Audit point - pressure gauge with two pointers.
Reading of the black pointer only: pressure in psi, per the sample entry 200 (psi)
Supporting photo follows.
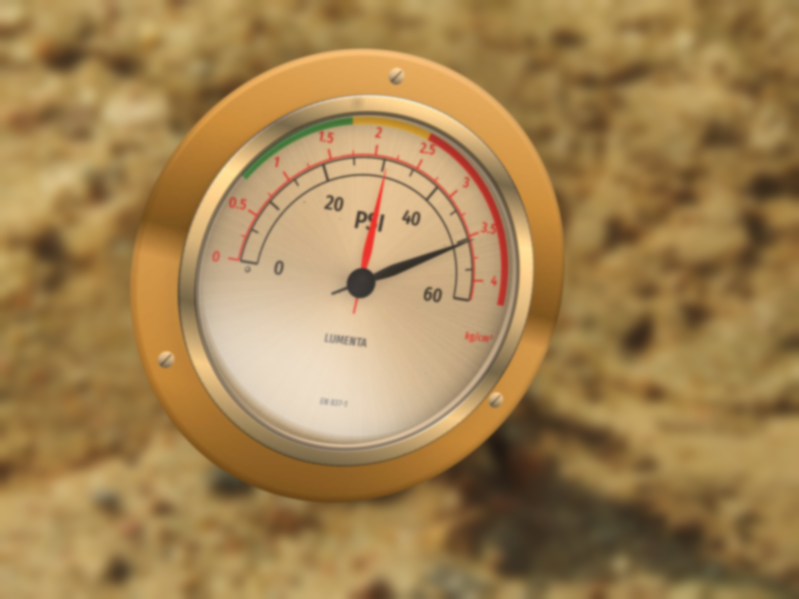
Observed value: 50 (psi)
